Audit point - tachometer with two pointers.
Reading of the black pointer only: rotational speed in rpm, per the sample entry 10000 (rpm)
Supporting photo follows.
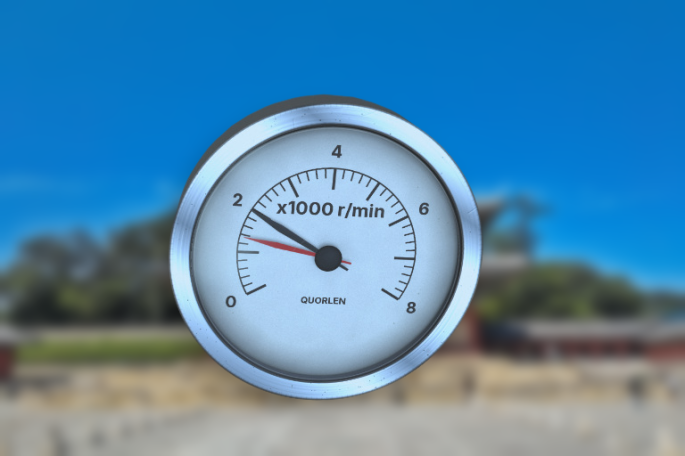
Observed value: 2000 (rpm)
